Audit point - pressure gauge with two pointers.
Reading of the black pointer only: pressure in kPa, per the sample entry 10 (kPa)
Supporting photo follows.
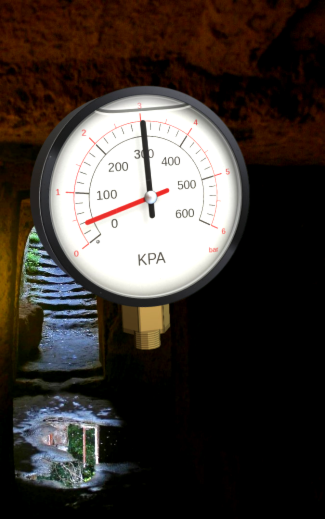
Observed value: 300 (kPa)
